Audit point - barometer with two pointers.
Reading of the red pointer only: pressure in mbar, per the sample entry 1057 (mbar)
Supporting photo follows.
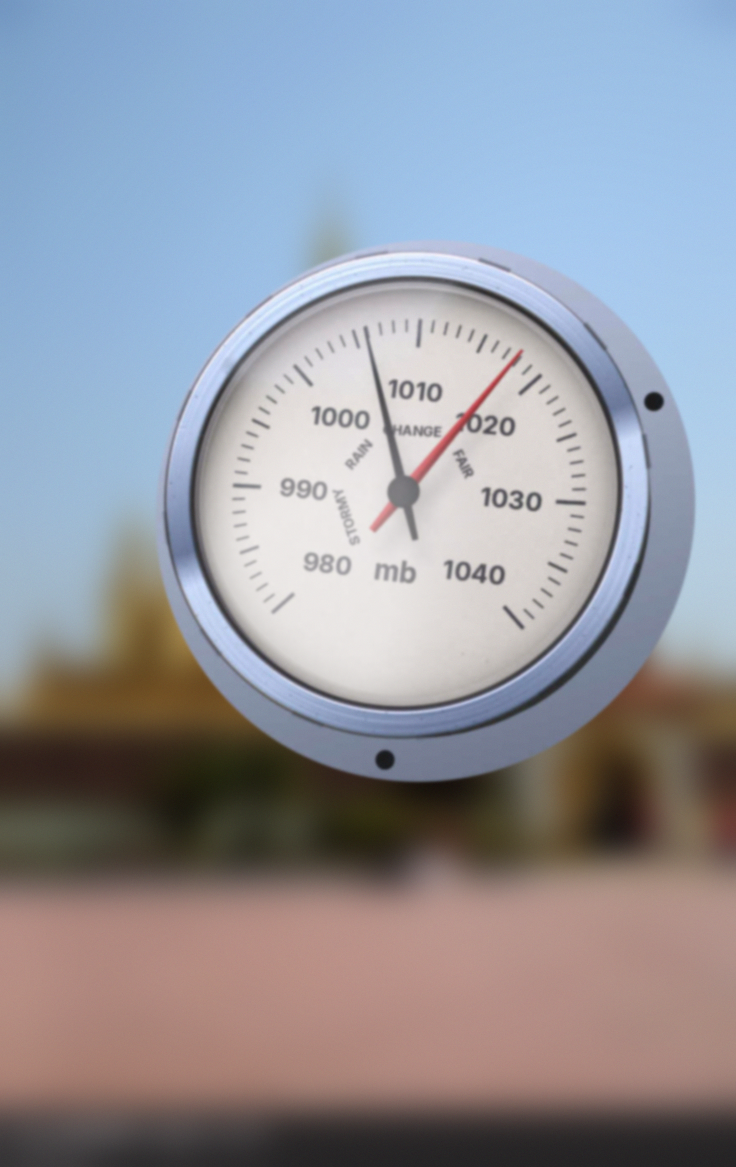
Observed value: 1018 (mbar)
